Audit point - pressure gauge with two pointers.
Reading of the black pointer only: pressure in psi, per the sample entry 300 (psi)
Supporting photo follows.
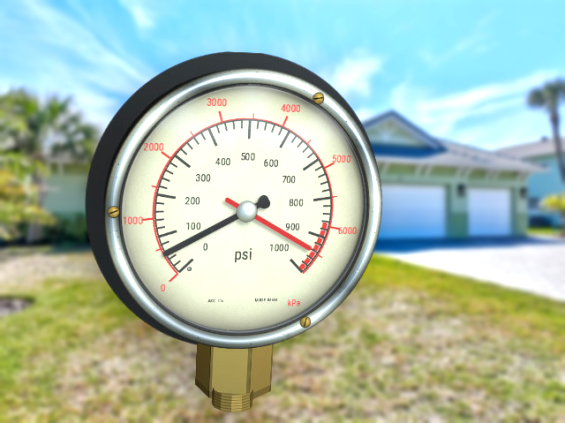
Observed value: 60 (psi)
